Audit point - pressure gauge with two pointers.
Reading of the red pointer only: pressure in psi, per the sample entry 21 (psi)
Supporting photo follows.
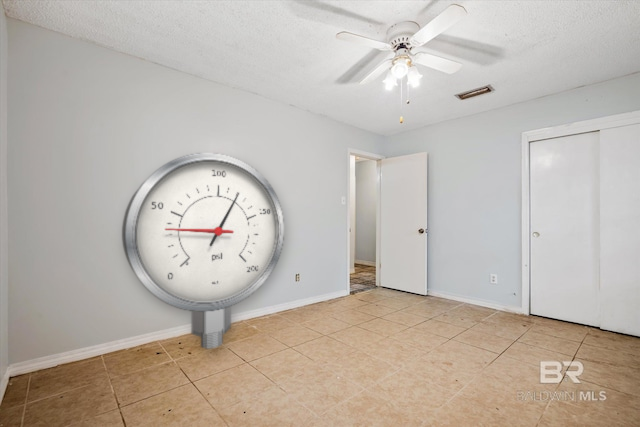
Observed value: 35 (psi)
